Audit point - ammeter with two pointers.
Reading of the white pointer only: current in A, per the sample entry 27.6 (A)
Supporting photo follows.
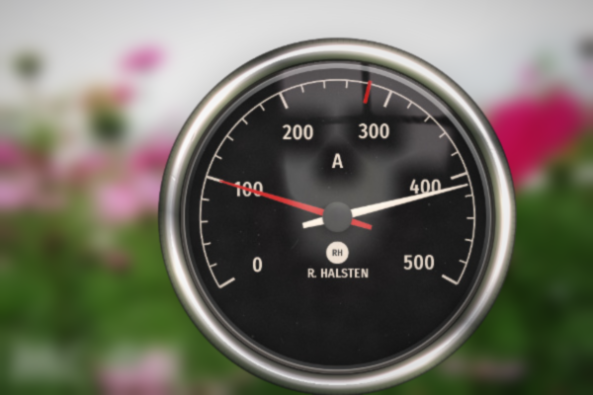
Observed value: 410 (A)
